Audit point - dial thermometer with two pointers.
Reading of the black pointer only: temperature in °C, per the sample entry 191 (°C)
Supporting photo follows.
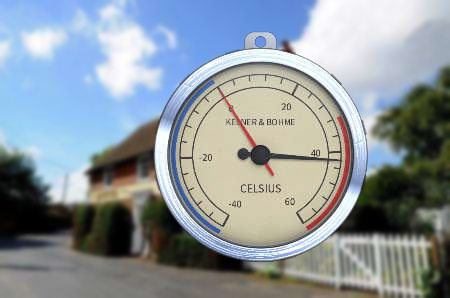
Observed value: 42 (°C)
